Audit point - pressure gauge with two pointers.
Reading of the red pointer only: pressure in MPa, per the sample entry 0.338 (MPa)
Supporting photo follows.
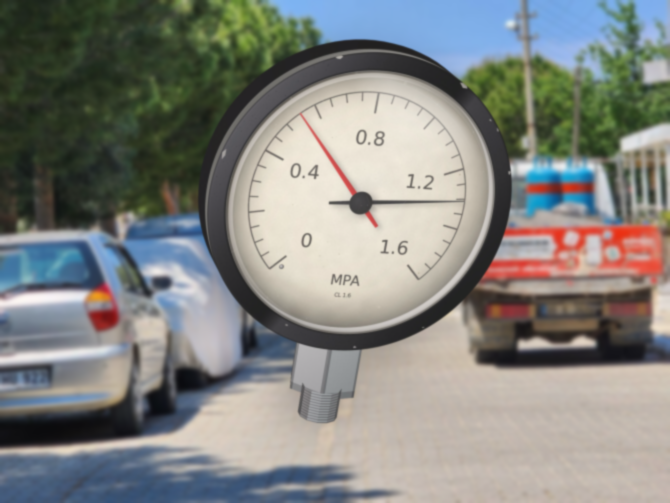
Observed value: 0.55 (MPa)
